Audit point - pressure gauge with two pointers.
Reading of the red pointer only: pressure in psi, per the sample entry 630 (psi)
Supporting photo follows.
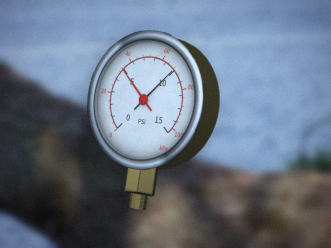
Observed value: 5 (psi)
